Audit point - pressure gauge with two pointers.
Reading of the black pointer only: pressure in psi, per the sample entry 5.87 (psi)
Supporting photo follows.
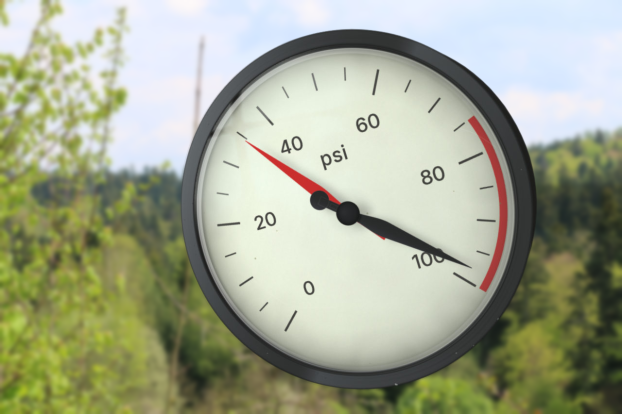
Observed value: 97.5 (psi)
